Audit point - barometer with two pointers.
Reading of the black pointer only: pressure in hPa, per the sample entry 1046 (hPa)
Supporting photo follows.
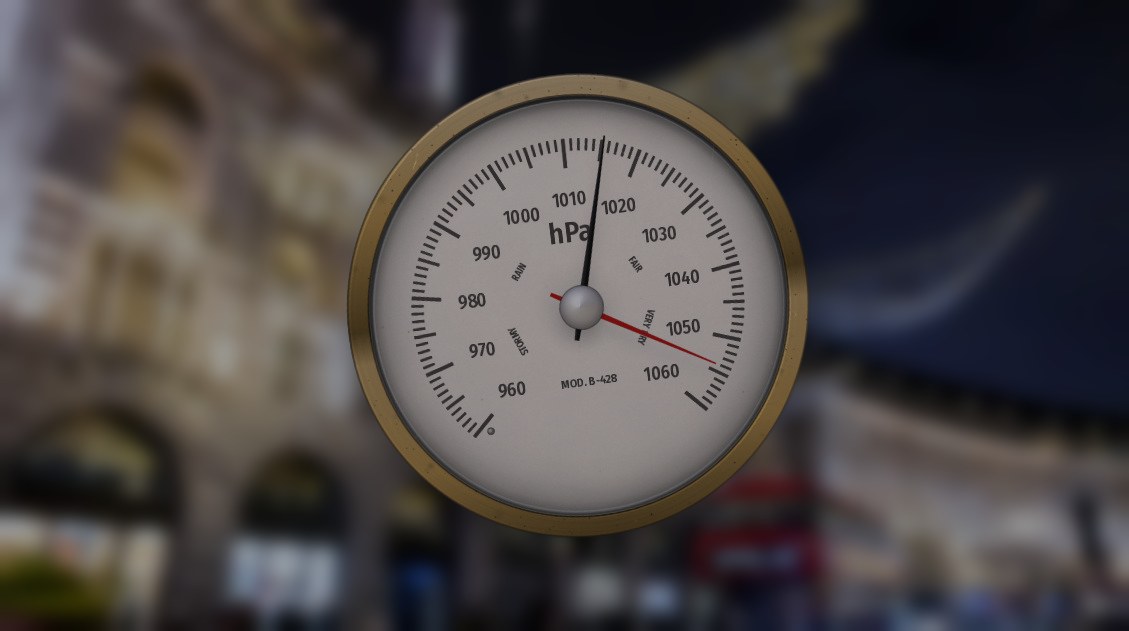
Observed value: 1015 (hPa)
